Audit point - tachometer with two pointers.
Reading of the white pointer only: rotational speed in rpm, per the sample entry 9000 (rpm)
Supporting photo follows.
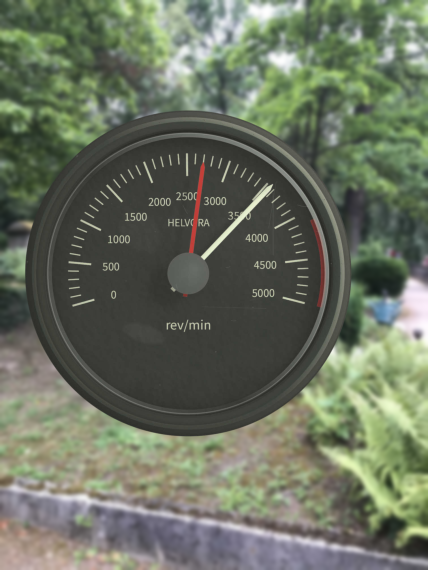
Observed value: 3550 (rpm)
